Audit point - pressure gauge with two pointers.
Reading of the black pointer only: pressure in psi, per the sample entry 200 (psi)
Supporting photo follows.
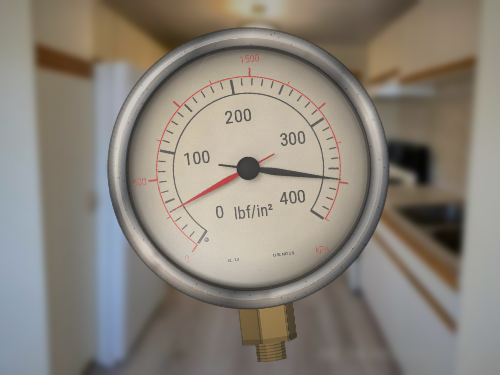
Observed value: 360 (psi)
